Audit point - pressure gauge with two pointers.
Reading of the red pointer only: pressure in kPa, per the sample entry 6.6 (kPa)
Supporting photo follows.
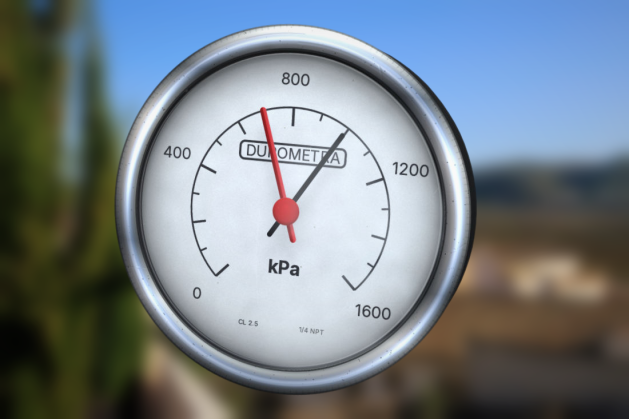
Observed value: 700 (kPa)
